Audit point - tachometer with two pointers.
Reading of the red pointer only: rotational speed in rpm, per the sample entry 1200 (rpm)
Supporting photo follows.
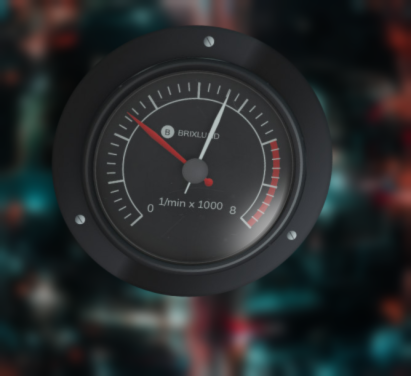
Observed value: 2500 (rpm)
